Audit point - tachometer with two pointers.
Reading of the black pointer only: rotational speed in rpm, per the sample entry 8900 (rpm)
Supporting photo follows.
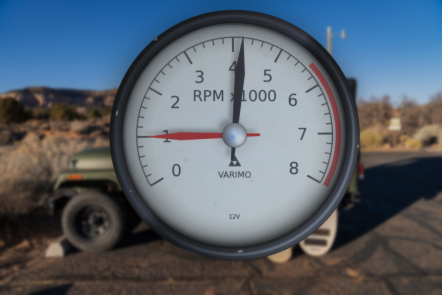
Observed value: 4200 (rpm)
